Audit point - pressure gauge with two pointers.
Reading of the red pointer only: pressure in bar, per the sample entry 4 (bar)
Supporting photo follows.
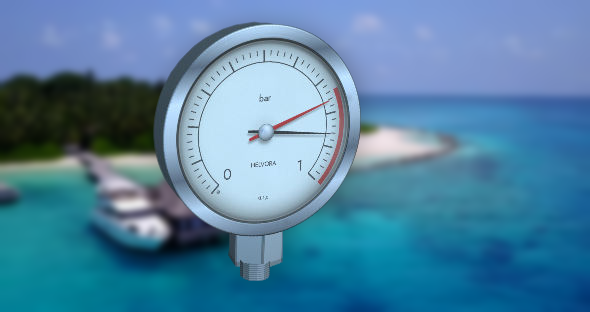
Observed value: 0.76 (bar)
